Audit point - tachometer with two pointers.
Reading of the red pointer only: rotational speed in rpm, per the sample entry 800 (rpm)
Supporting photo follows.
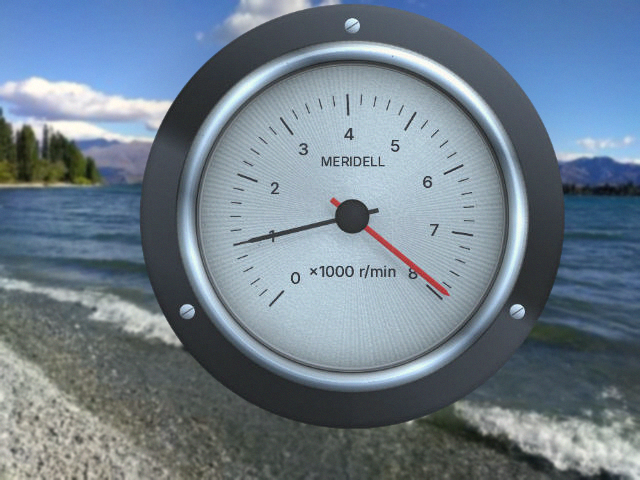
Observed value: 7900 (rpm)
